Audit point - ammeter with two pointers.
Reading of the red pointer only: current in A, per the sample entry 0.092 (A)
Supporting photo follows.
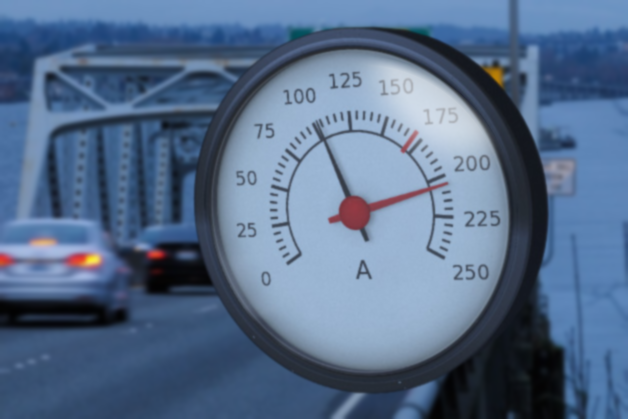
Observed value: 205 (A)
